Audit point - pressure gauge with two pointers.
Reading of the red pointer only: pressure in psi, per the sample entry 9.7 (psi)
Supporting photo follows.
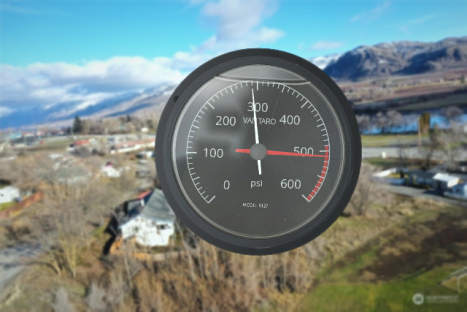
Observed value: 510 (psi)
